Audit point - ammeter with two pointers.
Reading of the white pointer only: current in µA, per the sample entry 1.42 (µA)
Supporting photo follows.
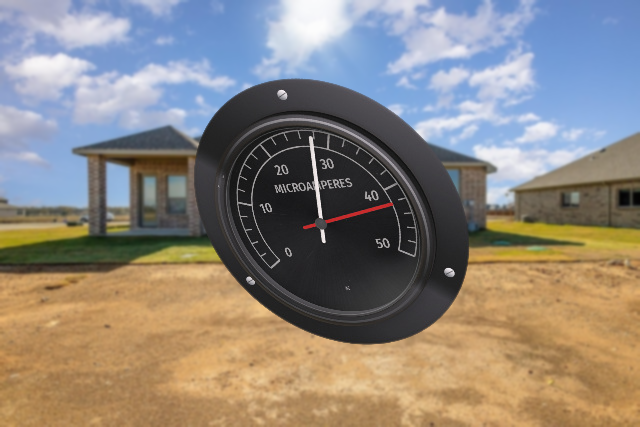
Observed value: 28 (µA)
